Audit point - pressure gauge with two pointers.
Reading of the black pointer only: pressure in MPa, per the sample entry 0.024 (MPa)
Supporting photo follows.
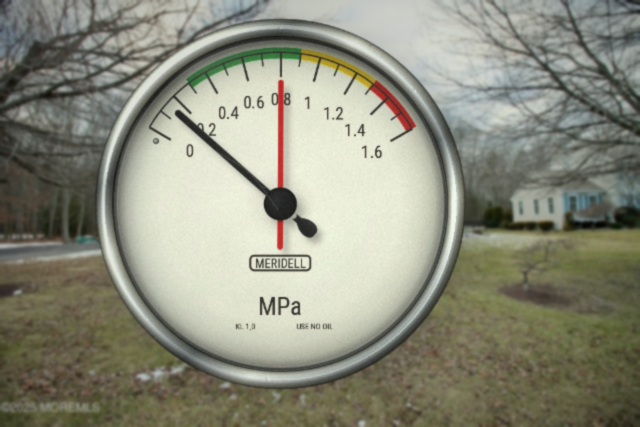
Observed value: 0.15 (MPa)
